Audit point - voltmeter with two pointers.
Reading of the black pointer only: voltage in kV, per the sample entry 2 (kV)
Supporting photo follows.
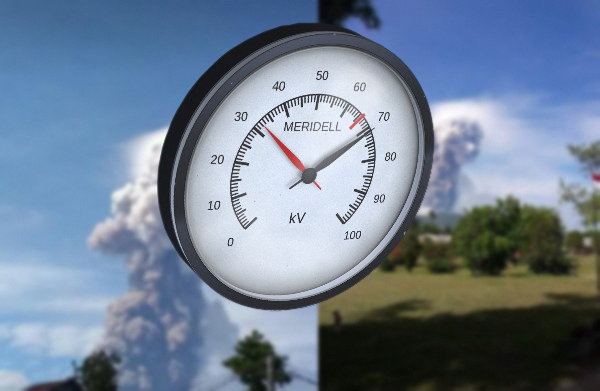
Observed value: 70 (kV)
